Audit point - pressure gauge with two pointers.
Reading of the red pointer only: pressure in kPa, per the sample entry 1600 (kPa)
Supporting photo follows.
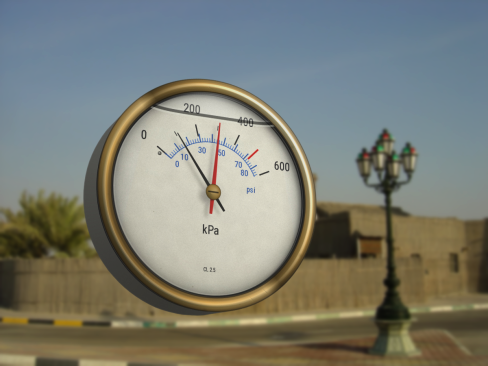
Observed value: 300 (kPa)
